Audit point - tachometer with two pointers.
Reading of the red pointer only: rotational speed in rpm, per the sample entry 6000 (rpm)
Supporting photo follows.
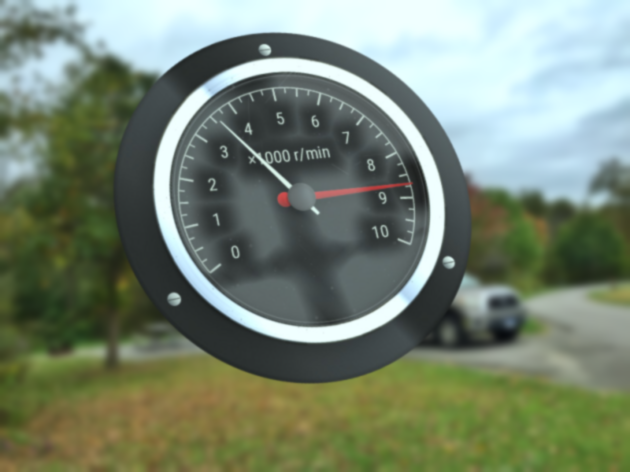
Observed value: 8750 (rpm)
